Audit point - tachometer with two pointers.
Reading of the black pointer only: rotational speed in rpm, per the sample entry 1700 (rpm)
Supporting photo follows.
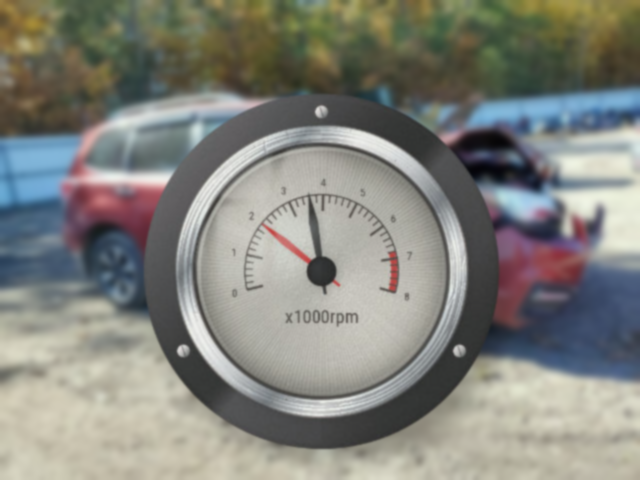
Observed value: 3600 (rpm)
